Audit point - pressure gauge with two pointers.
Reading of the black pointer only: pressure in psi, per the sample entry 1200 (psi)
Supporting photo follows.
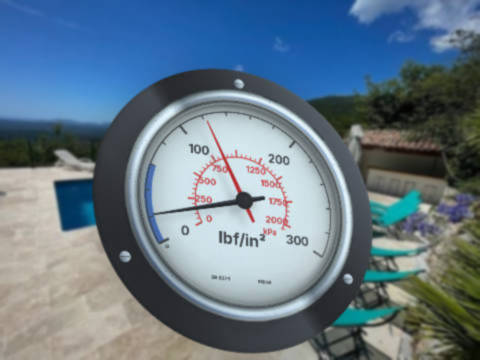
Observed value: 20 (psi)
